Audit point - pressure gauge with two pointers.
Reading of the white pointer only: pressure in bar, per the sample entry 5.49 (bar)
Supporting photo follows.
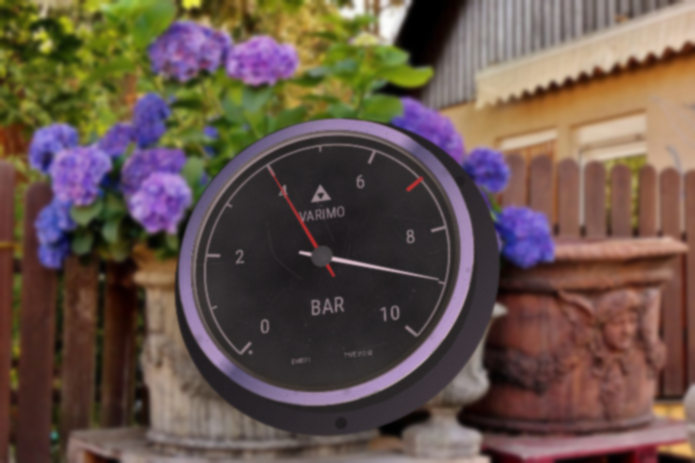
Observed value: 9 (bar)
